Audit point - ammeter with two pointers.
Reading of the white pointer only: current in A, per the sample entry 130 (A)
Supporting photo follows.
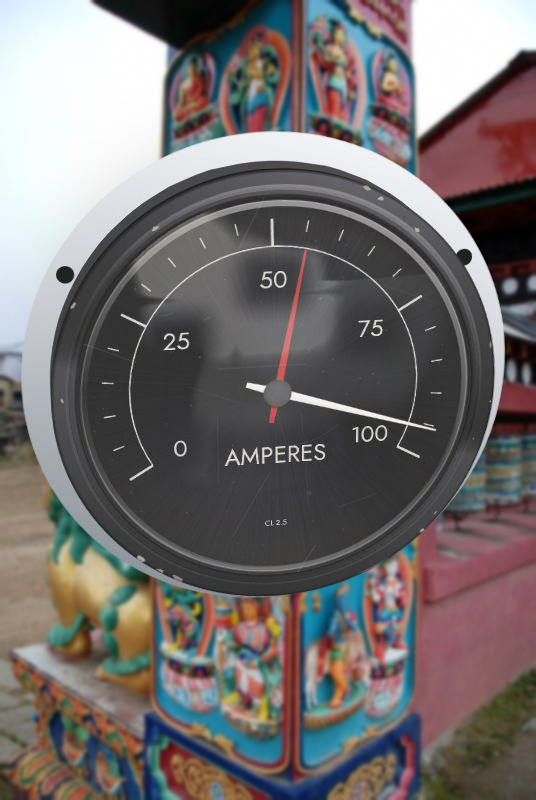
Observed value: 95 (A)
